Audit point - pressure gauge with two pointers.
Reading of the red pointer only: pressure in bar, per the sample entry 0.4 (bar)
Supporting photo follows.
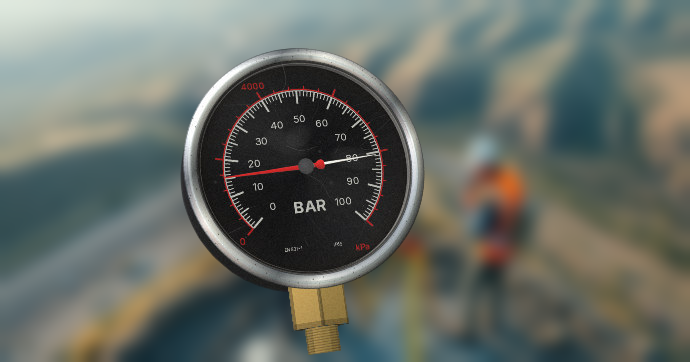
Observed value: 15 (bar)
